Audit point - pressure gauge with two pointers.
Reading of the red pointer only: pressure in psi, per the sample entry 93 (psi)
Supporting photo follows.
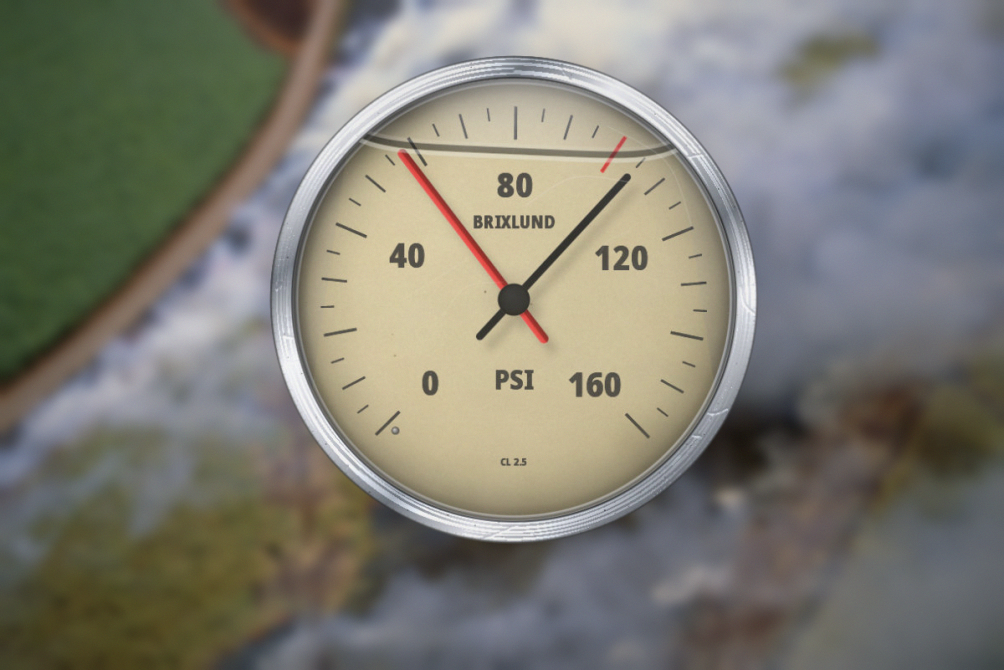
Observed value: 57.5 (psi)
